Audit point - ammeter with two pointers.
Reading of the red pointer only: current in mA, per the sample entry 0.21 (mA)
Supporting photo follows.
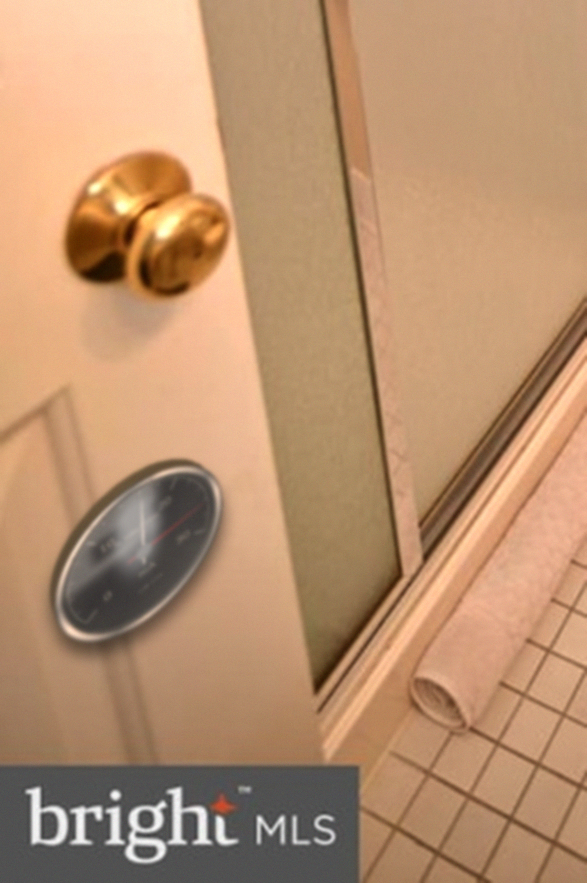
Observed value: 26 (mA)
